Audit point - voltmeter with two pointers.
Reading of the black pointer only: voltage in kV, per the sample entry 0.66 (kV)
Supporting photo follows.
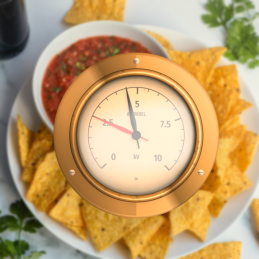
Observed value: 4.5 (kV)
